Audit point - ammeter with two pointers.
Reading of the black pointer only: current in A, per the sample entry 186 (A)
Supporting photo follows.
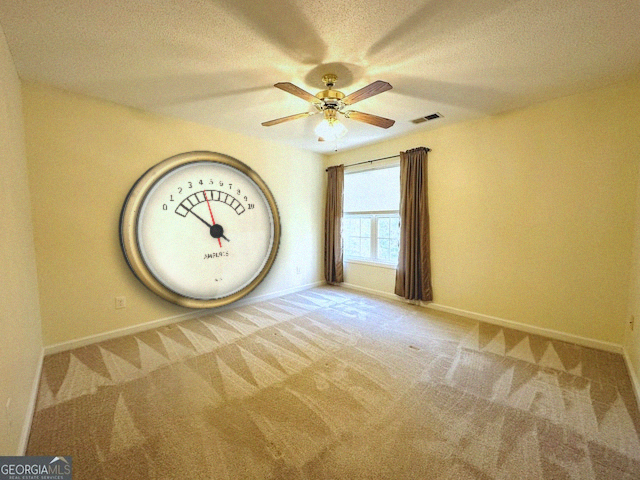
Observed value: 1 (A)
